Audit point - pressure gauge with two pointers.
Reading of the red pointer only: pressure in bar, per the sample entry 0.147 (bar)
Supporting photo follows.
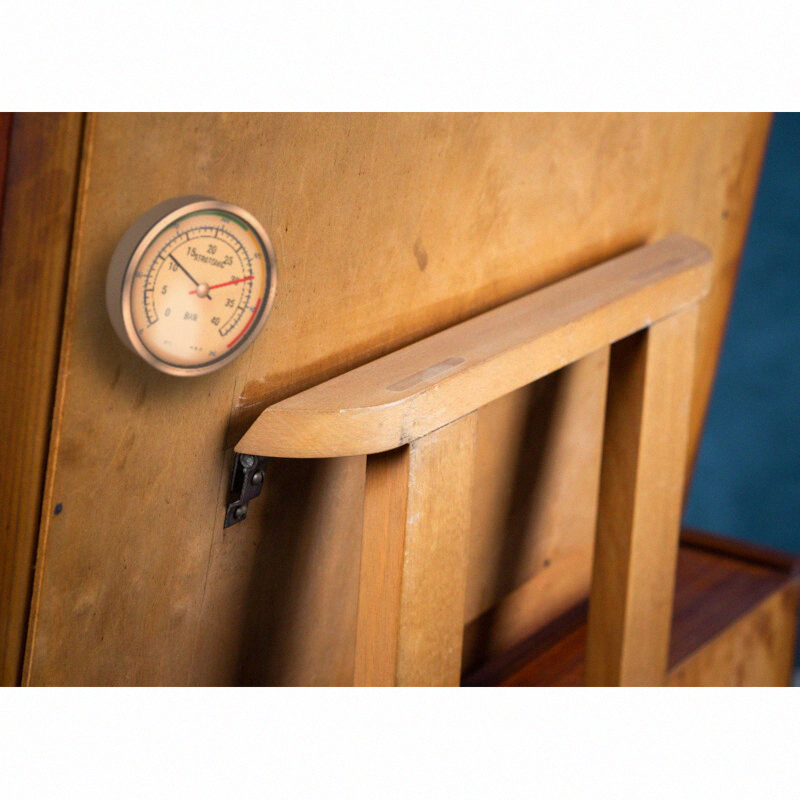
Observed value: 30 (bar)
